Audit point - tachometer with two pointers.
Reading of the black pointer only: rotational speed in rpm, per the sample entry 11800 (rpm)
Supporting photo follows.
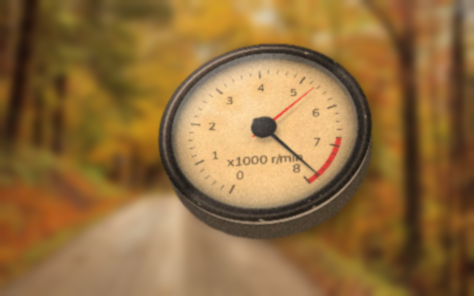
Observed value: 7800 (rpm)
